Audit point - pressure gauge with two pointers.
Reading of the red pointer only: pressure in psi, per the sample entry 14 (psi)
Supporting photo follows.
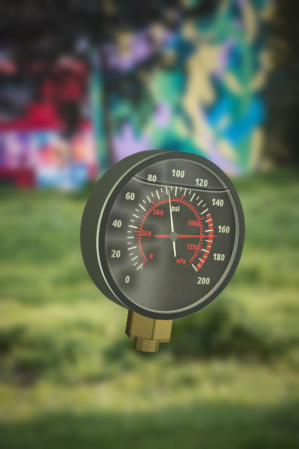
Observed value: 165 (psi)
